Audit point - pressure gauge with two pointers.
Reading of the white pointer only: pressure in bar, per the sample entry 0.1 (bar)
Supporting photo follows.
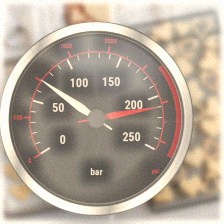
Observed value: 70 (bar)
